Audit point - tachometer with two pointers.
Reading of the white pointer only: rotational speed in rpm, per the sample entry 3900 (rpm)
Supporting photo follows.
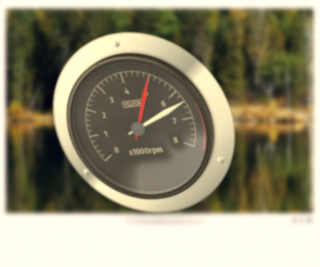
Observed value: 6400 (rpm)
